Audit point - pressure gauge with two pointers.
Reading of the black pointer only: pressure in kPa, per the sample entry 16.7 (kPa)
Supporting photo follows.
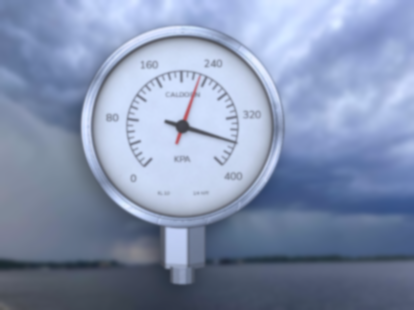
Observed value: 360 (kPa)
